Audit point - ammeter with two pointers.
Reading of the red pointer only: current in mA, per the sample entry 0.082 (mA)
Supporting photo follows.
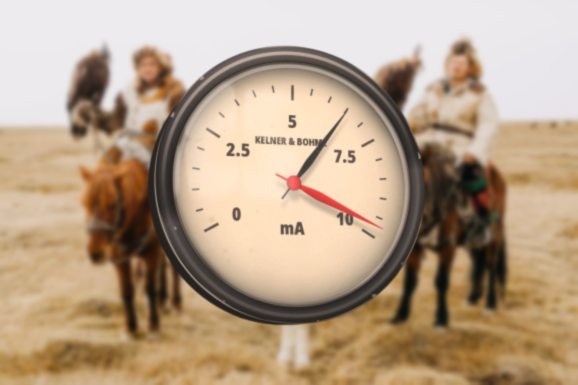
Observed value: 9.75 (mA)
